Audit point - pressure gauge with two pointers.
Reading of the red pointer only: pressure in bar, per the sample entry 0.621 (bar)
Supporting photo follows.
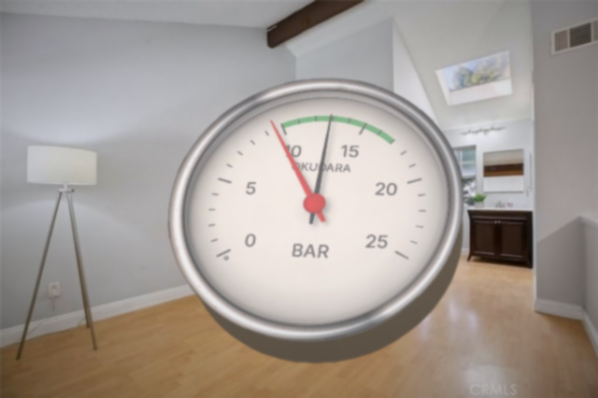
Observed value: 9.5 (bar)
